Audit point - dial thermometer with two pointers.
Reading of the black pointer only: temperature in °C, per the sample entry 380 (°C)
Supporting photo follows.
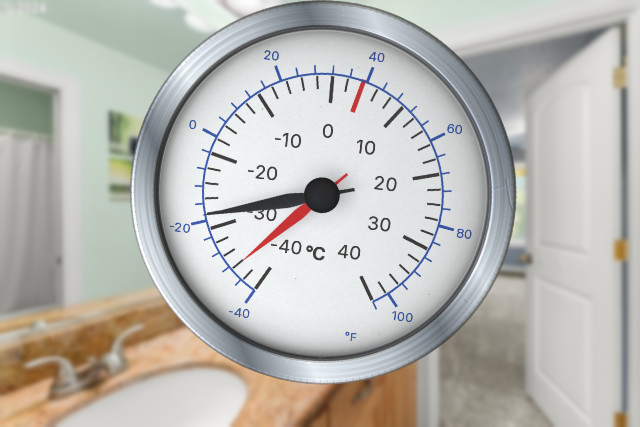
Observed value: -28 (°C)
